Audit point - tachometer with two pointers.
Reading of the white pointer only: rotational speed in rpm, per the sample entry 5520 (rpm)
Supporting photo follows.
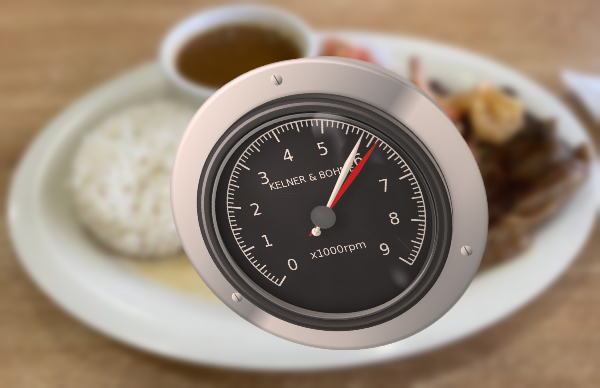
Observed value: 5800 (rpm)
